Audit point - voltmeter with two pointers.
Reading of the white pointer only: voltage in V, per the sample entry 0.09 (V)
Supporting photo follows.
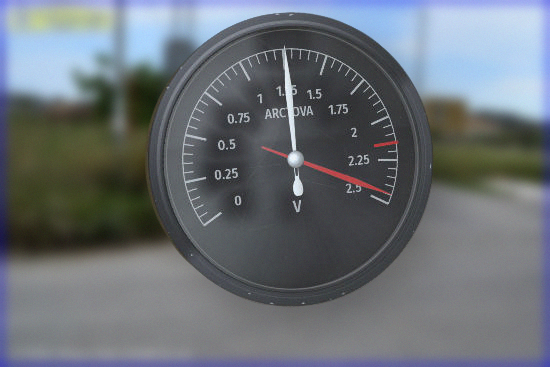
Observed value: 1.25 (V)
